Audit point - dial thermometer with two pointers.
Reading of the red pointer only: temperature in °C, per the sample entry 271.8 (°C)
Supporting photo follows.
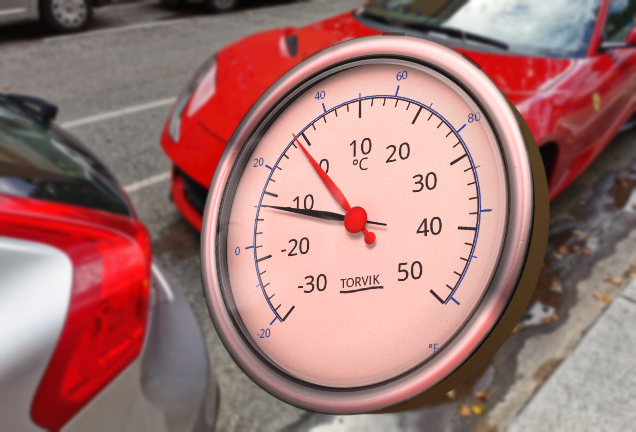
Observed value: -1 (°C)
